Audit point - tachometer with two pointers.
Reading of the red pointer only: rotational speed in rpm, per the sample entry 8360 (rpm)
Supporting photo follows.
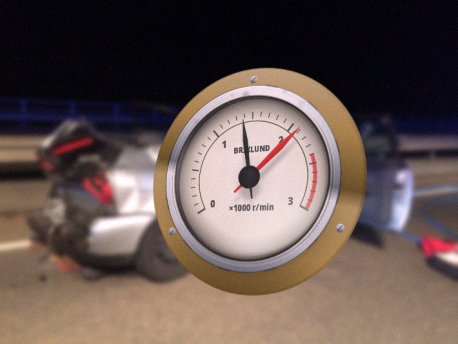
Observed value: 2100 (rpm)
